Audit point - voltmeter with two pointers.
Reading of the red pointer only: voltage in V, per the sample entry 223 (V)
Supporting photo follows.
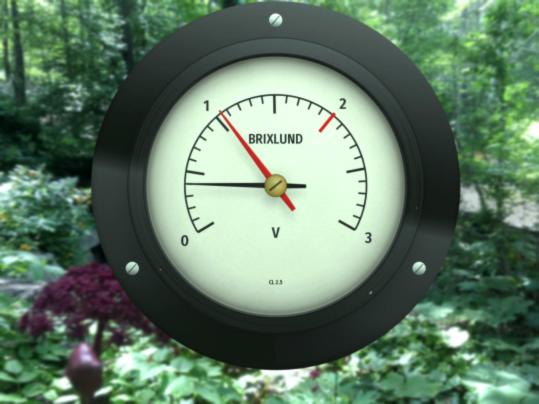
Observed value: 1.05 (V)
